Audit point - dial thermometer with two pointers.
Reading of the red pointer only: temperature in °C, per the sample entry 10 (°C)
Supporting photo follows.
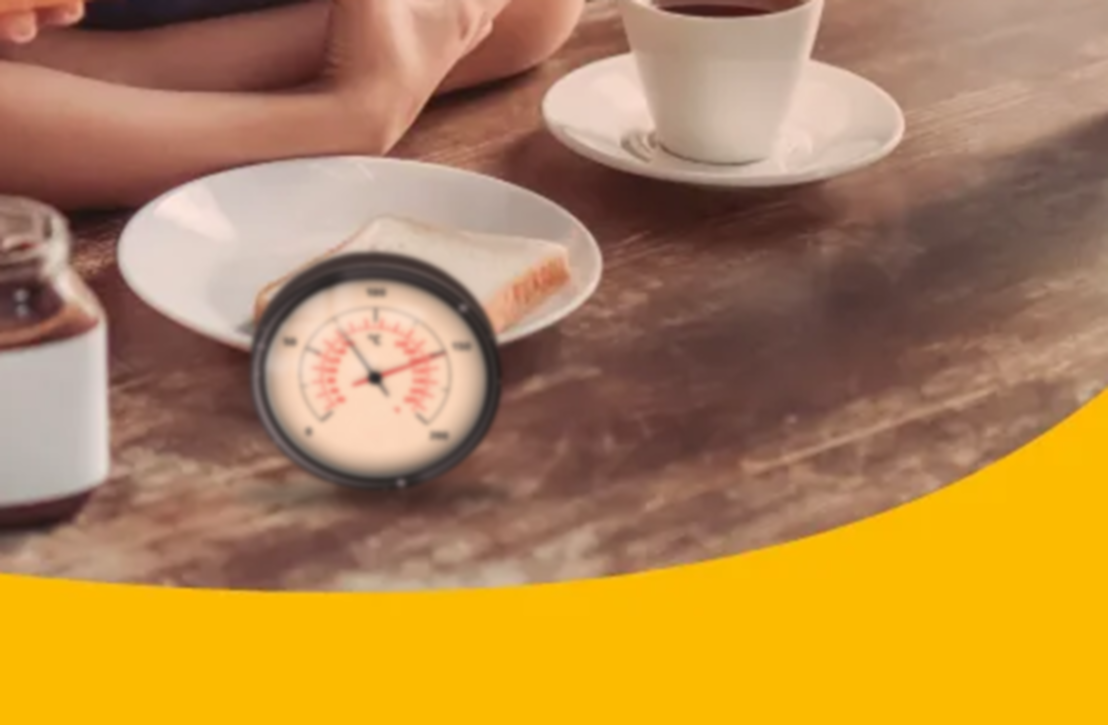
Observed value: 150 (°C)
